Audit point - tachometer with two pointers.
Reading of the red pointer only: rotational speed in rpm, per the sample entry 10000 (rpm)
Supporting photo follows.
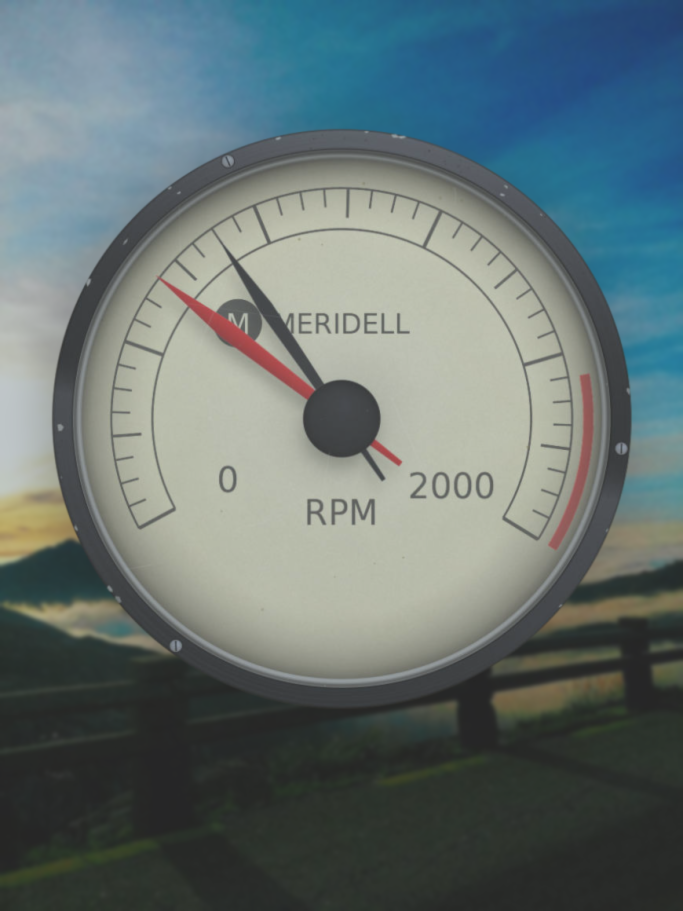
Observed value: 550 (rpm)
